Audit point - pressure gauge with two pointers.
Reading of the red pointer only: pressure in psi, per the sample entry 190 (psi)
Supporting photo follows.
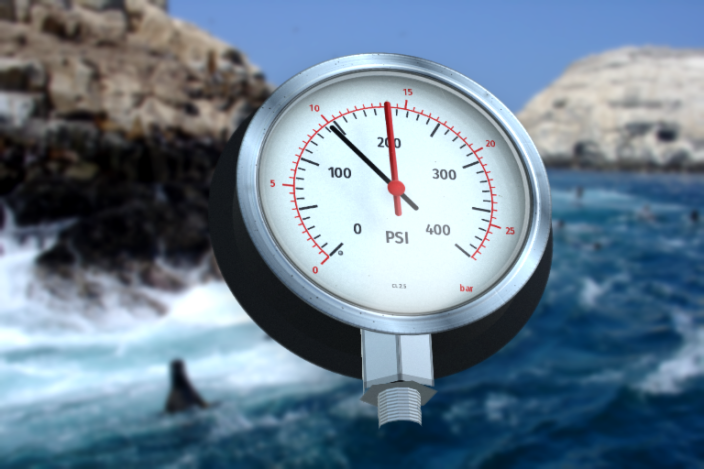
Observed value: 200 (psi)
